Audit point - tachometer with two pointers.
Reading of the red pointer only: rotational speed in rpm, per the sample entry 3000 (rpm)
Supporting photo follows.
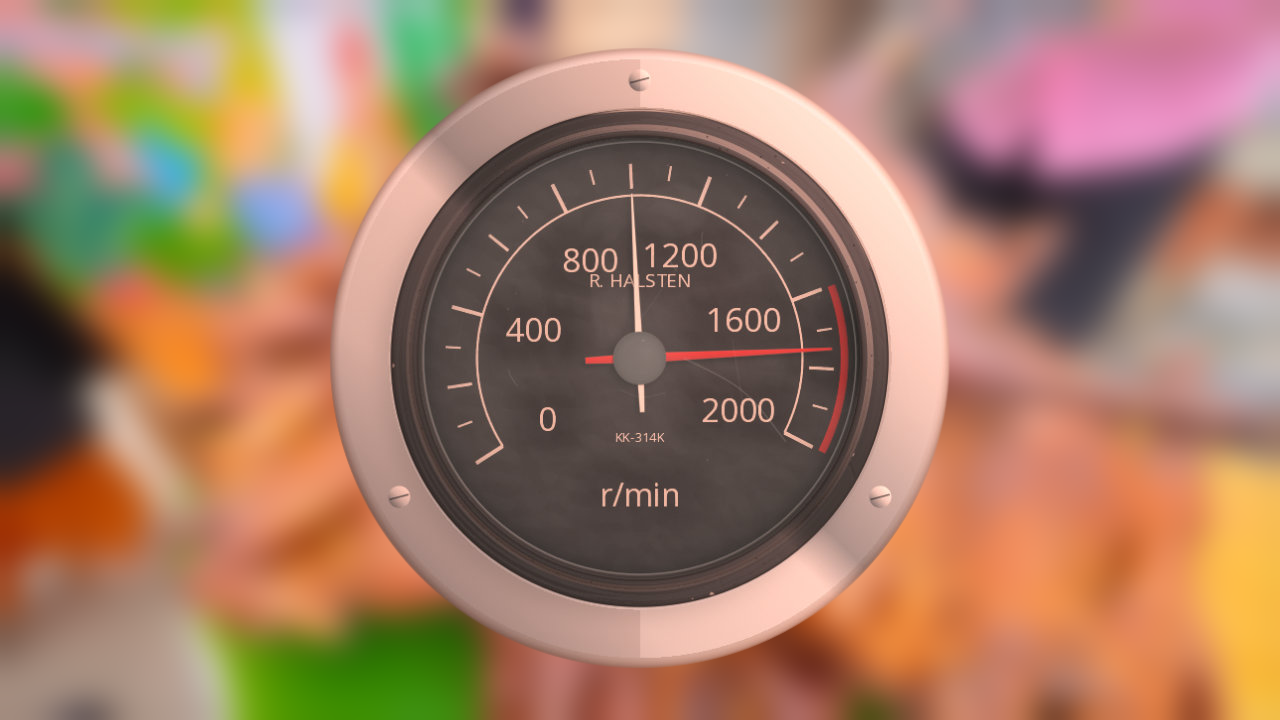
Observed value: 1750 (rpm)
